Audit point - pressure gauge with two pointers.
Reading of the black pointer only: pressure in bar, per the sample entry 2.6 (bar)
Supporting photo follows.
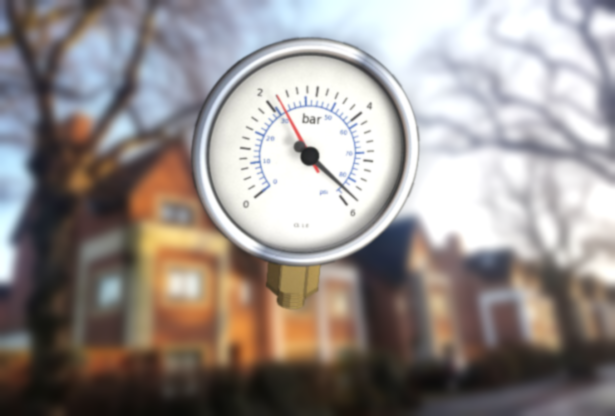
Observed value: 5.8 (bar)
